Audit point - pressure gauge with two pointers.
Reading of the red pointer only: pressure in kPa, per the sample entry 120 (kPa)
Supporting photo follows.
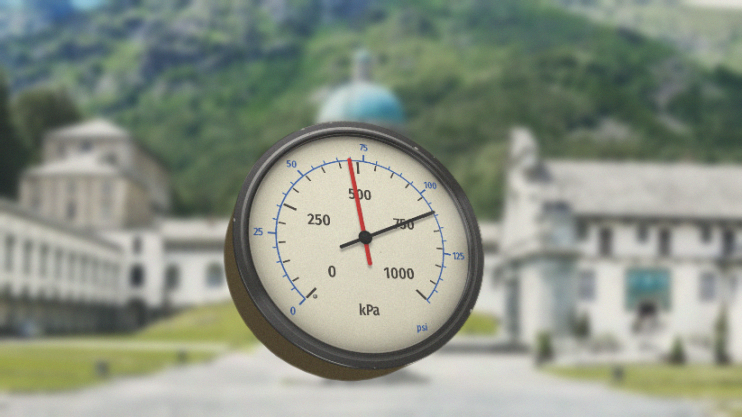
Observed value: 475 (kPa)
